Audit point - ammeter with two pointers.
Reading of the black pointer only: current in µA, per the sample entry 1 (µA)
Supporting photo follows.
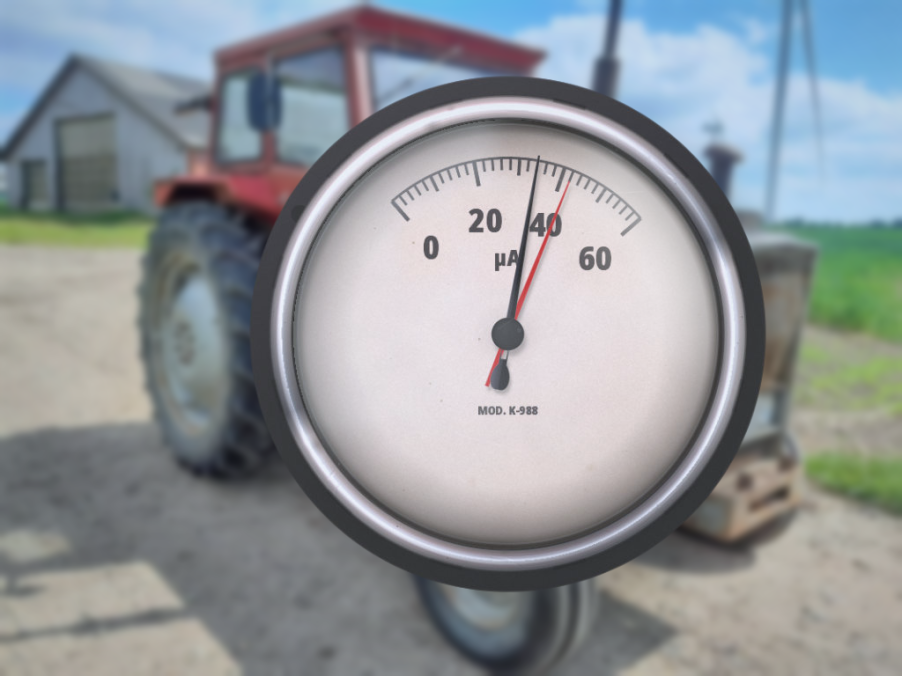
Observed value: 34 (µA)
